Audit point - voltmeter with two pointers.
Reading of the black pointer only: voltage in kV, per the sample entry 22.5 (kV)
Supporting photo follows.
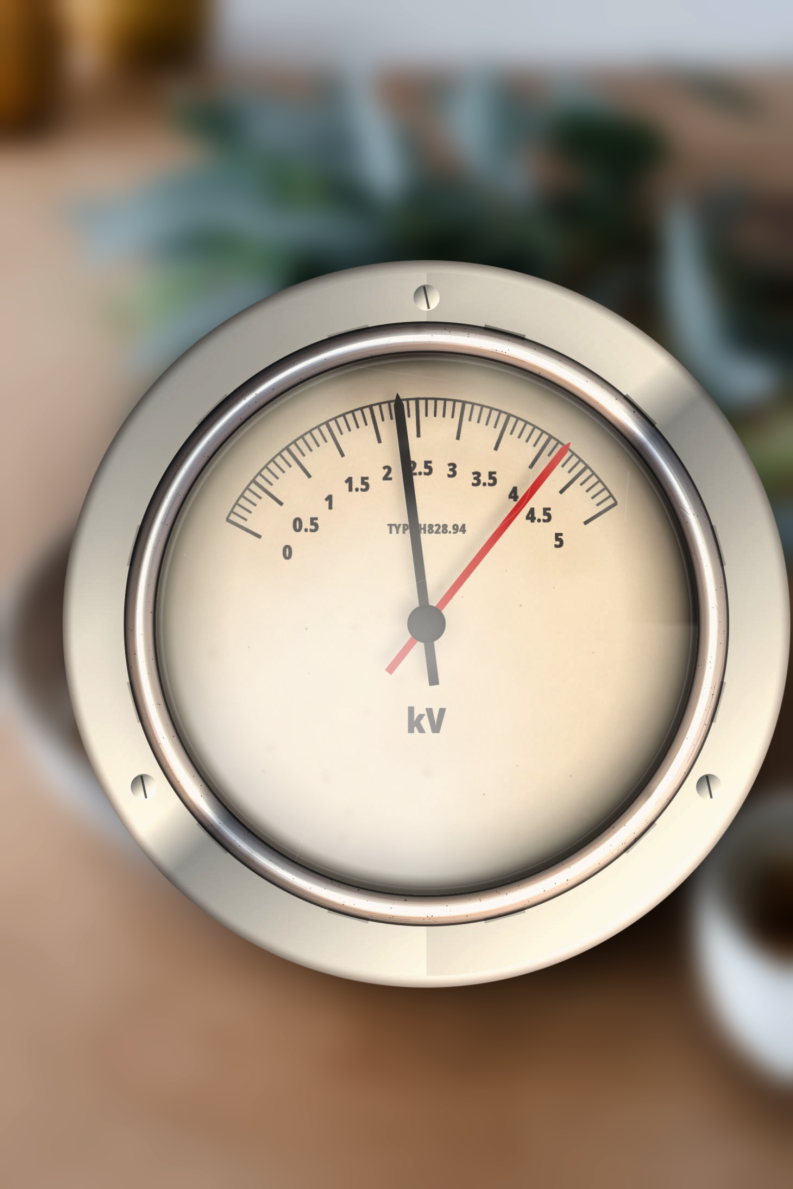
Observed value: 2.3 (kV)
